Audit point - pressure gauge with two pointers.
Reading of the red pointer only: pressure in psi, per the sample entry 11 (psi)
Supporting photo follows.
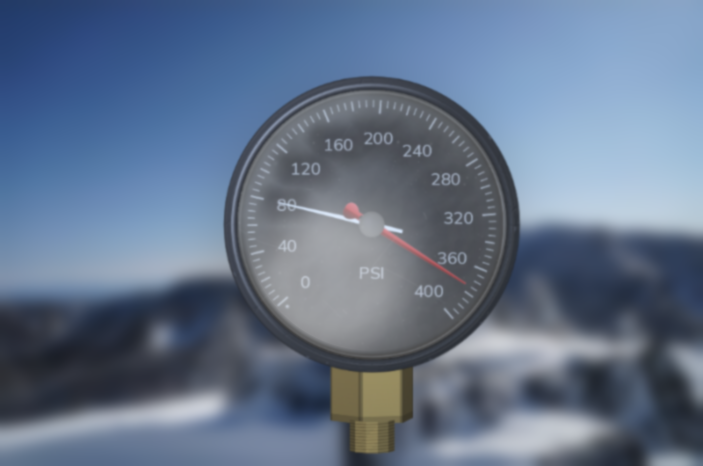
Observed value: 375 (psi)
